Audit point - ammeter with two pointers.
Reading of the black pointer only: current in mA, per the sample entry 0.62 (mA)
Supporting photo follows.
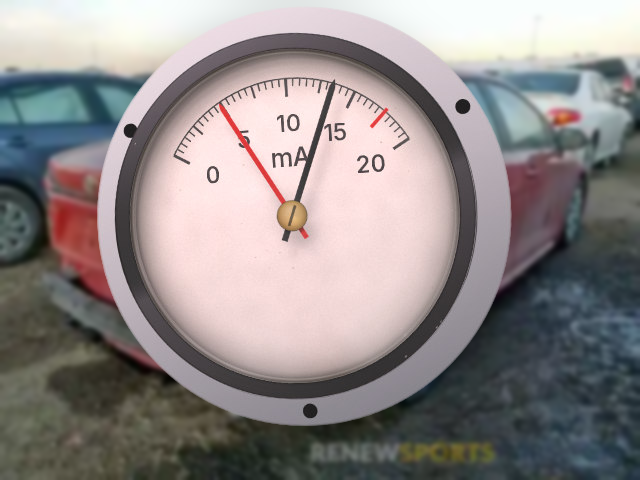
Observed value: 13.5 (mA)
